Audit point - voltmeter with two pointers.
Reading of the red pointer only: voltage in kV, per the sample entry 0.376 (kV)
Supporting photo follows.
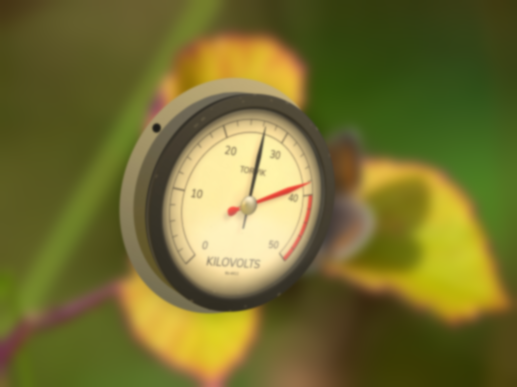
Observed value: 38 (kV)
